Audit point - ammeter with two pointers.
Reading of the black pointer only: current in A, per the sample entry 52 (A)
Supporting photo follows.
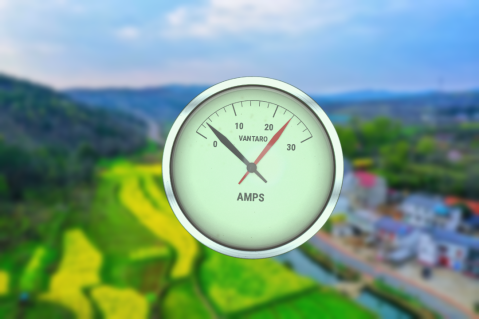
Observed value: 3 (A)
